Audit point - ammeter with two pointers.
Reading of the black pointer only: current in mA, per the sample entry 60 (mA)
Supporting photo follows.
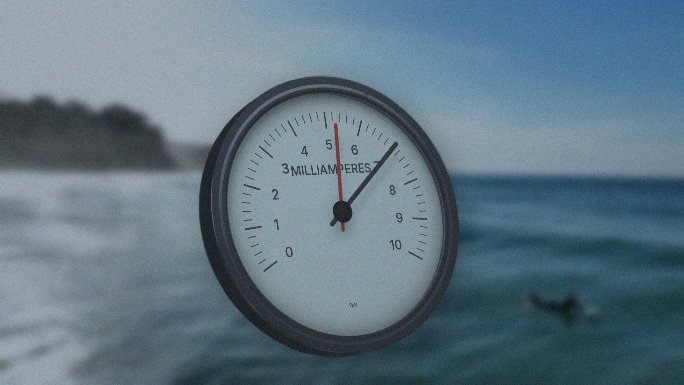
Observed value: 7 (mA)
